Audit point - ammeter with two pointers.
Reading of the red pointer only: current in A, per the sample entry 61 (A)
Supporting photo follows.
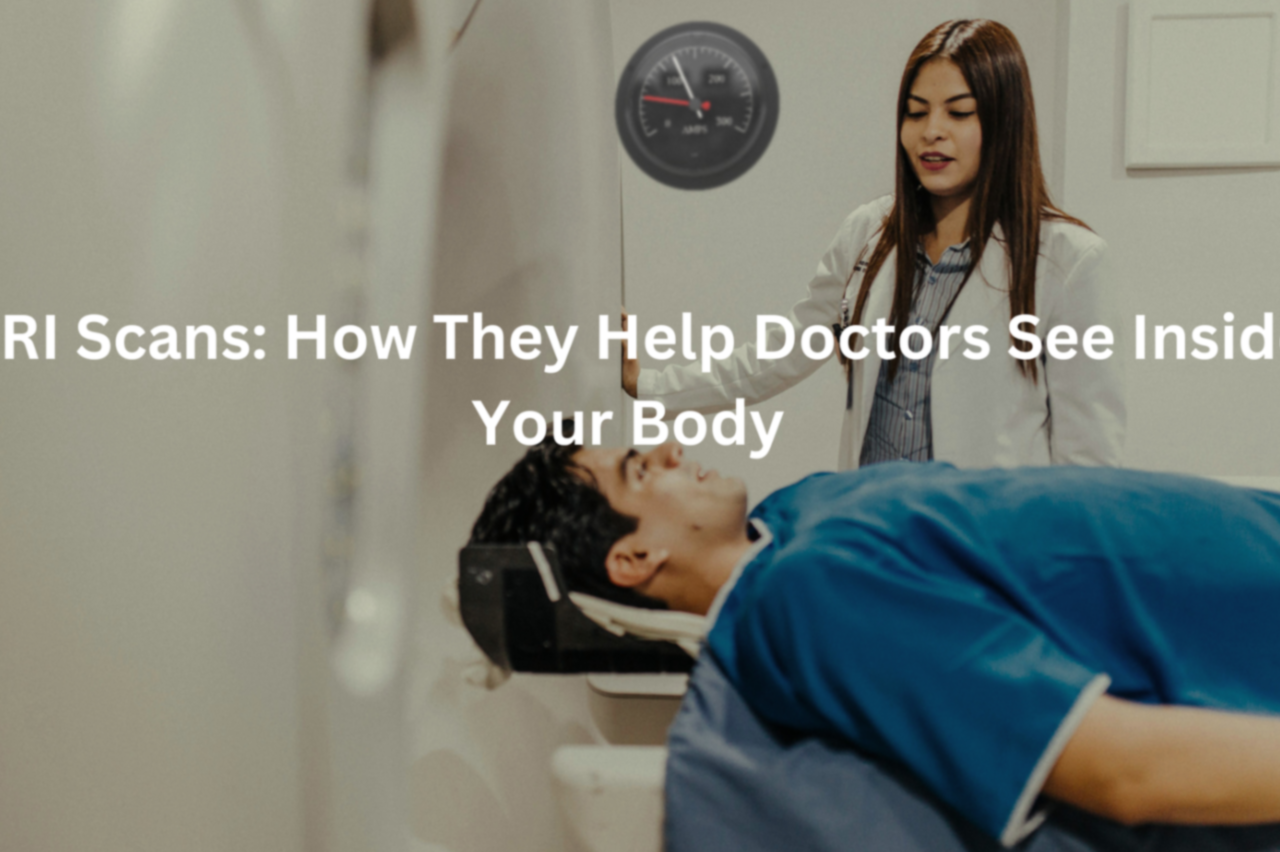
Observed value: 50 (A)
